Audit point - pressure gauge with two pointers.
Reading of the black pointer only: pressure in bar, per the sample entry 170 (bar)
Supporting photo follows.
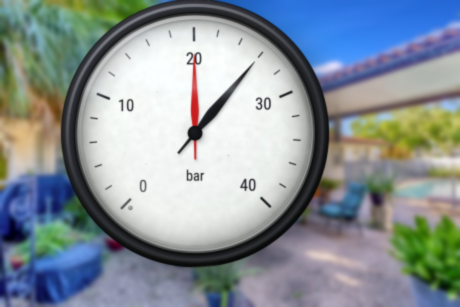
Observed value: 26 (bar)
